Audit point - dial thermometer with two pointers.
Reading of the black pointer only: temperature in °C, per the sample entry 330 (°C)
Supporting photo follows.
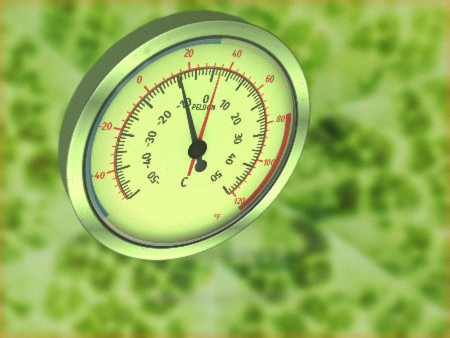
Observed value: -10 (°C)
